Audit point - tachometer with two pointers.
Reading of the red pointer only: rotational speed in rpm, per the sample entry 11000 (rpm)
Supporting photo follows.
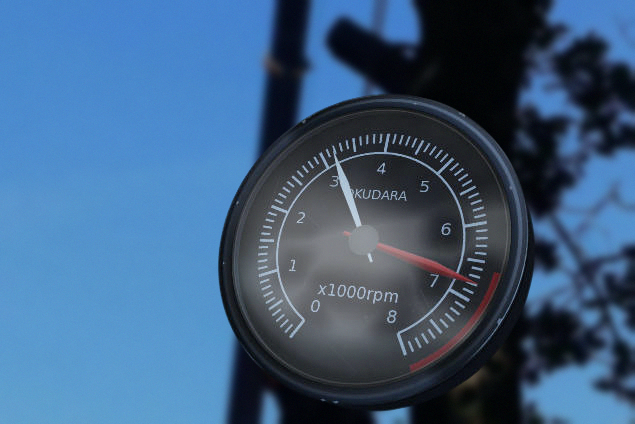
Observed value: 6800 (rpm)
